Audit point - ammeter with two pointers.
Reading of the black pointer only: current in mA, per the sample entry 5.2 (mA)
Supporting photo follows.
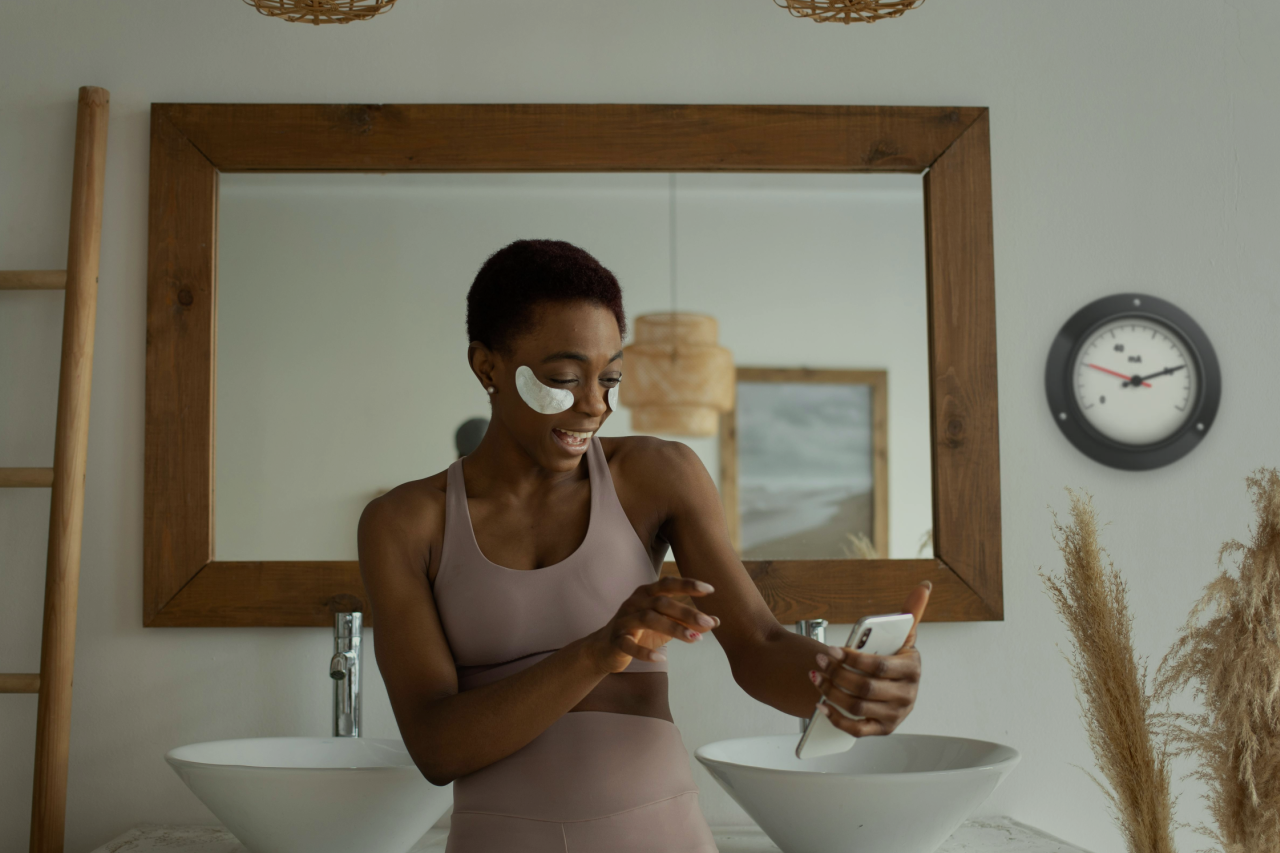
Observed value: 80 (mA)
